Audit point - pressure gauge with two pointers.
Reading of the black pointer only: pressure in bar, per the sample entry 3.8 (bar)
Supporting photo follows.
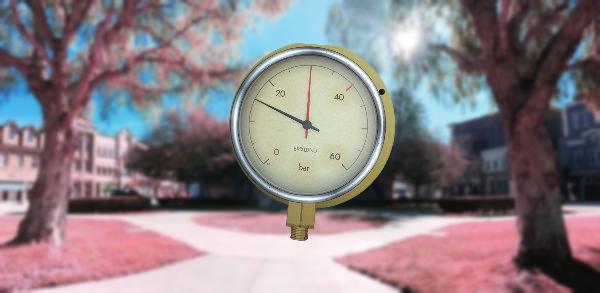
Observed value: 15 (bar)
